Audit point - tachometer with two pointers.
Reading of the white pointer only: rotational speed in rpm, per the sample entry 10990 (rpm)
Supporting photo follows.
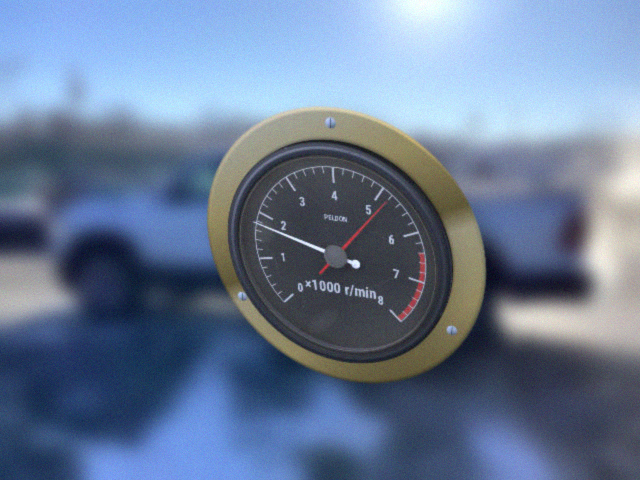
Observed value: 1800 (rpm)
